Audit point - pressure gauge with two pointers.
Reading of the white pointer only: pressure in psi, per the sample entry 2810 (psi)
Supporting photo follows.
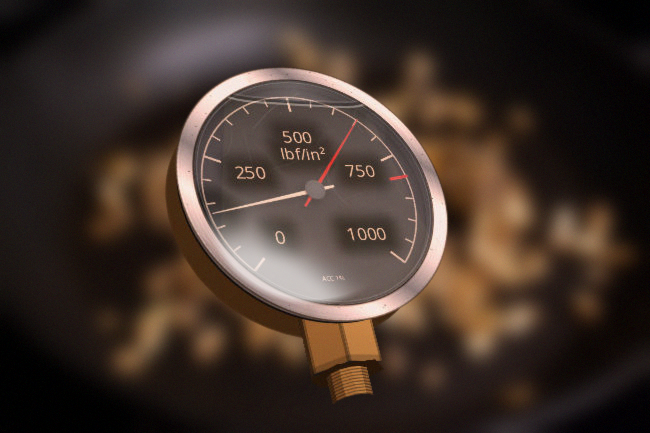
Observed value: 125 (psi)
